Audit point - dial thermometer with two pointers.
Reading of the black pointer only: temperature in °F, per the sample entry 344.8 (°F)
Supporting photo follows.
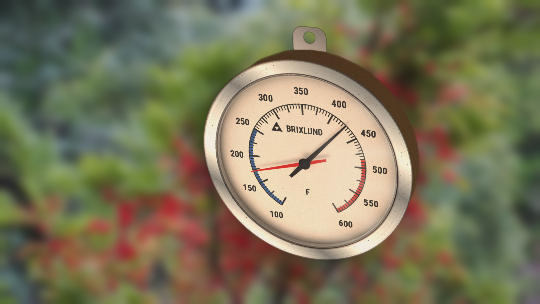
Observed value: 425 (°F)
